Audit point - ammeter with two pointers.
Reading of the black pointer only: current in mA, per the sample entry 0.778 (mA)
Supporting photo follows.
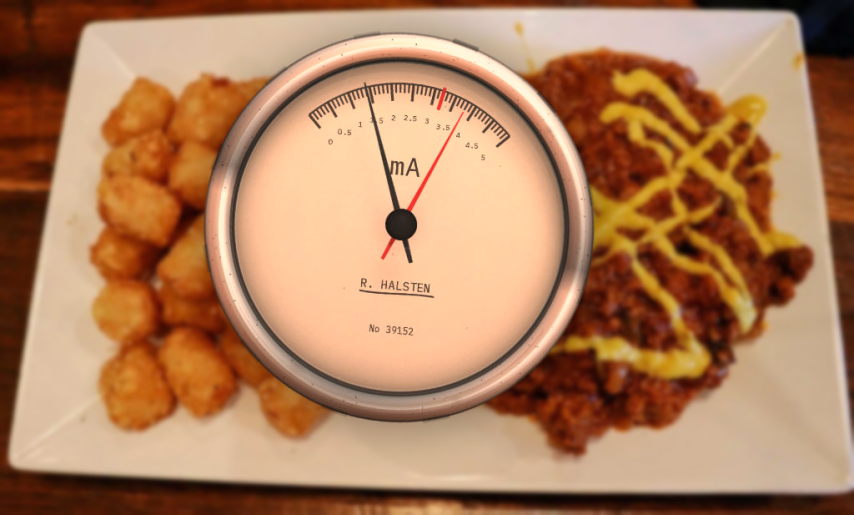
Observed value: 1.4 (mA)
